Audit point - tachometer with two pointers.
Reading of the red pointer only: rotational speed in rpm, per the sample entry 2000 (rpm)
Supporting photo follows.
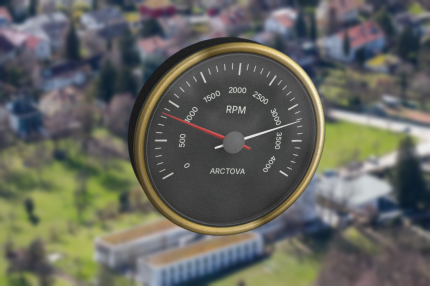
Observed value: 850 (rpm)
